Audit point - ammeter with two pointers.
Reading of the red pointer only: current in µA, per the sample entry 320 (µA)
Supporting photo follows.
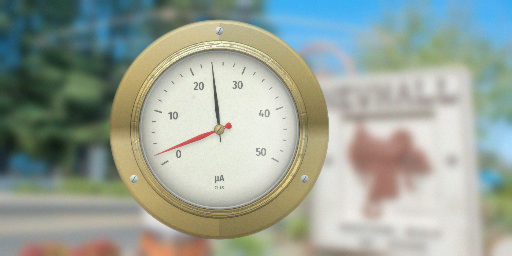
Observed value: 2 (µA)
